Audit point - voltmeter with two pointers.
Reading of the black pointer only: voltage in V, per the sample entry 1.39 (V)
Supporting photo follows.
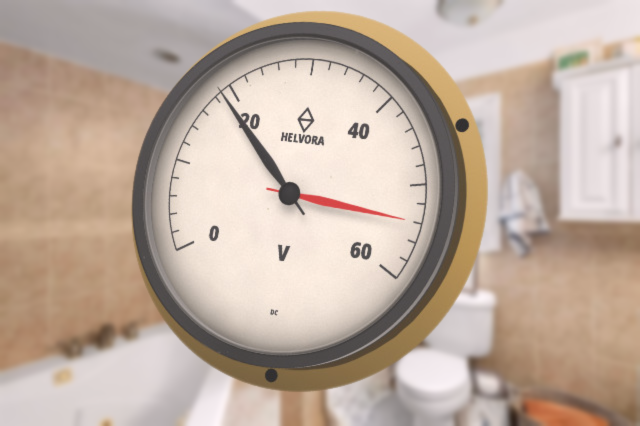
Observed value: 19 (V)
